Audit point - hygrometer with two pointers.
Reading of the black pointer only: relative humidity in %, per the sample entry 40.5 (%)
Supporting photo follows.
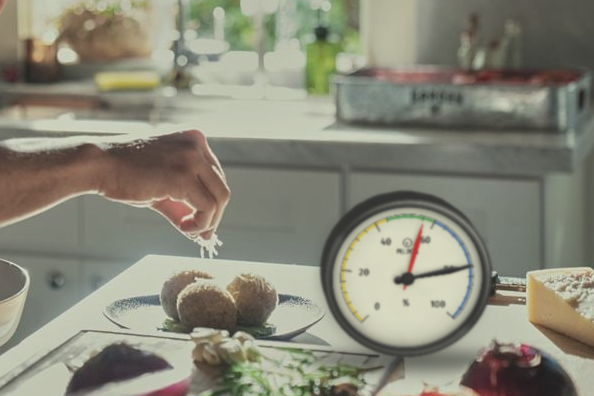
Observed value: 80 (%)
